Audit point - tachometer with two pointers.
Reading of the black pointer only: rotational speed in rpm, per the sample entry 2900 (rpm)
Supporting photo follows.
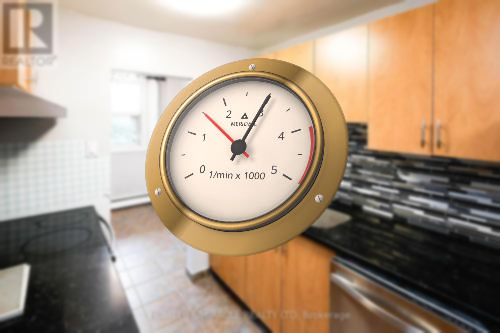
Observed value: 3000 (rpm)
